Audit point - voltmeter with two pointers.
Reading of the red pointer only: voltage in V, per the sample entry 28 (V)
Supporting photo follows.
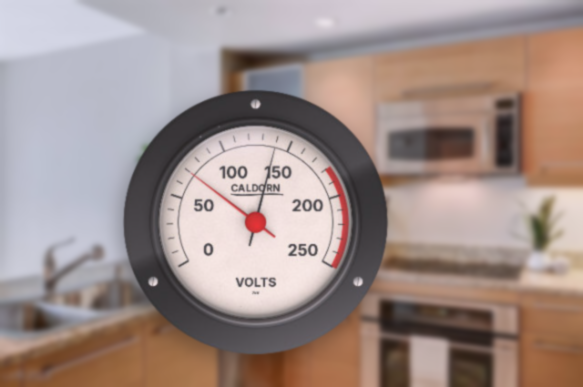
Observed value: 70 (V)
